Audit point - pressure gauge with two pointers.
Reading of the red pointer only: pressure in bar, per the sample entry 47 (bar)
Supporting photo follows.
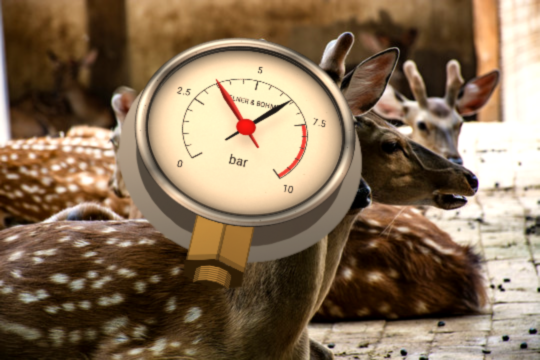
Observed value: 3.5 (bar)
